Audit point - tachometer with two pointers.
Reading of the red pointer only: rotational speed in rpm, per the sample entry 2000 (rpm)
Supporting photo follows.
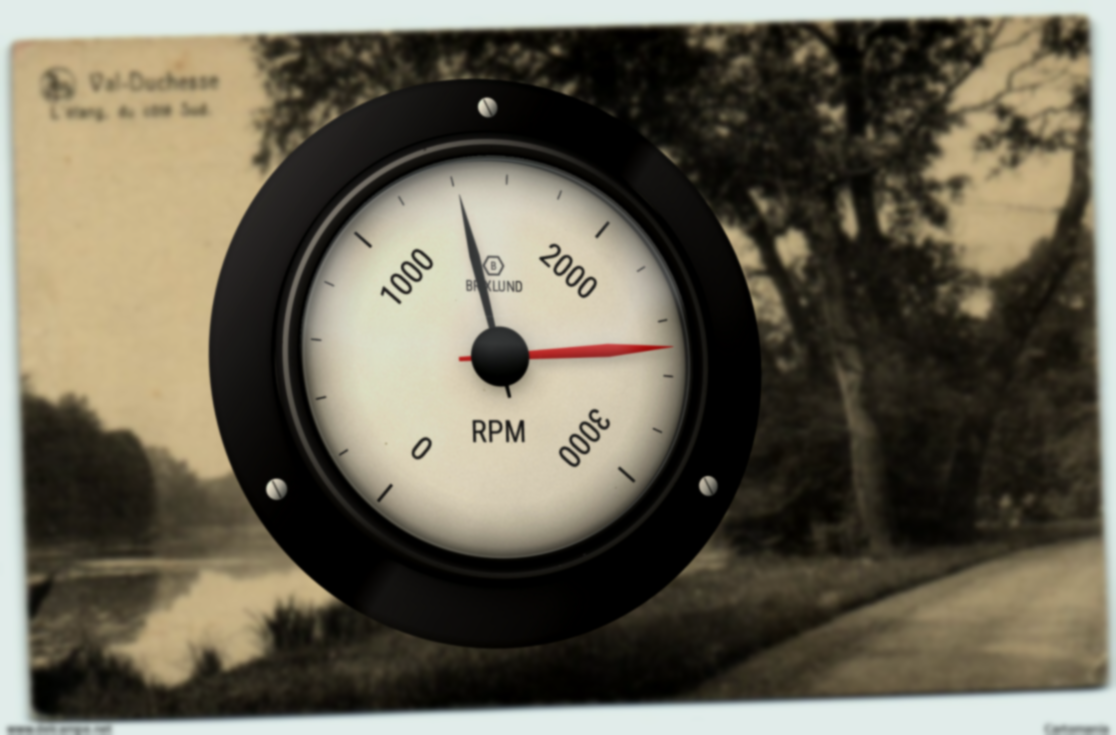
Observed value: 2500 (rpm)
